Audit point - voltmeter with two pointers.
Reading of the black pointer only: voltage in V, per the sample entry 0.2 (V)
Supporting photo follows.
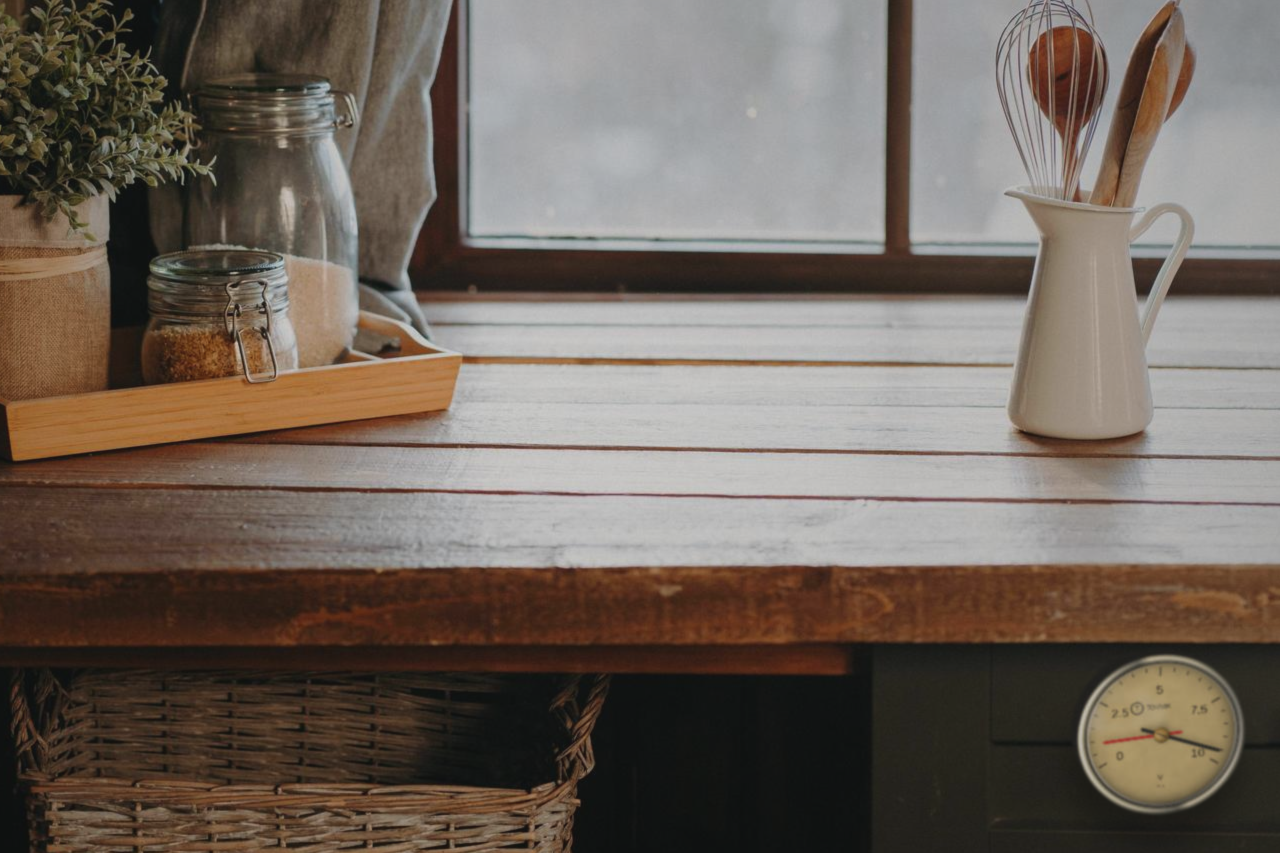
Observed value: 9.5 (V)
